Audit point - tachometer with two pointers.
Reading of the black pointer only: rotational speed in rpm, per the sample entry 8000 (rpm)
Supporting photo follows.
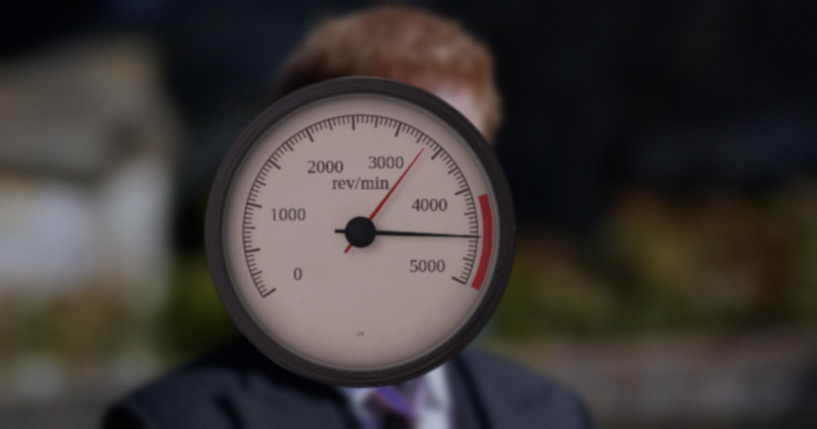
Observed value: 4500 (rpm)
